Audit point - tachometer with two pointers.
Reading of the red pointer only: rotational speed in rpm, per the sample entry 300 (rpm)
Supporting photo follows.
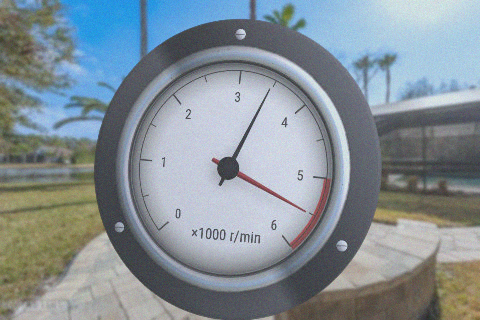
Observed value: 5500 (rpm)
